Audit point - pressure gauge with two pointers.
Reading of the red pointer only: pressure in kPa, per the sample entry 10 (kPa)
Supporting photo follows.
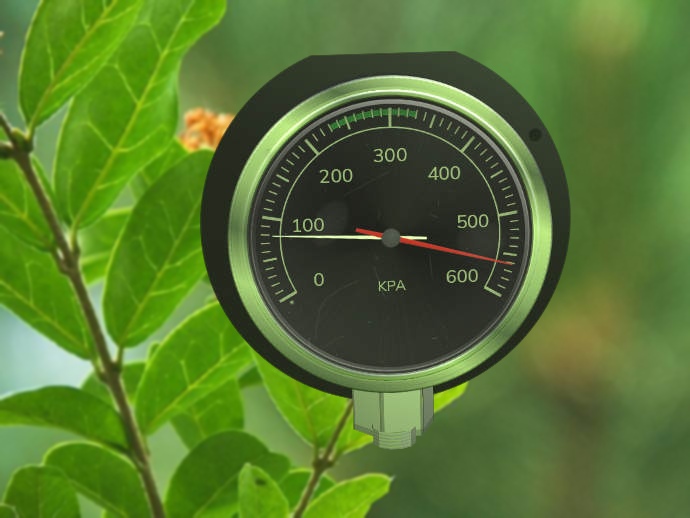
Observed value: 560 (kPa)
